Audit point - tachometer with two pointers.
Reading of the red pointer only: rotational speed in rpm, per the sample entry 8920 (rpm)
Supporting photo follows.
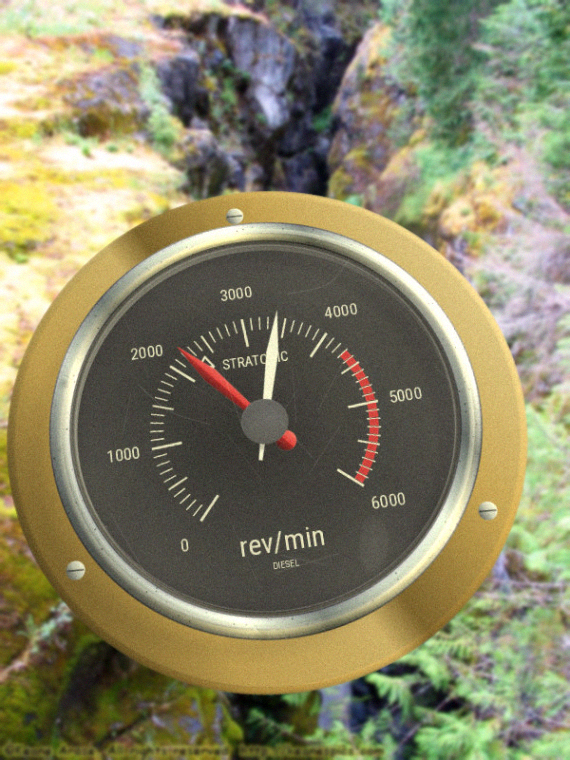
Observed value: 2200 (rpm)
